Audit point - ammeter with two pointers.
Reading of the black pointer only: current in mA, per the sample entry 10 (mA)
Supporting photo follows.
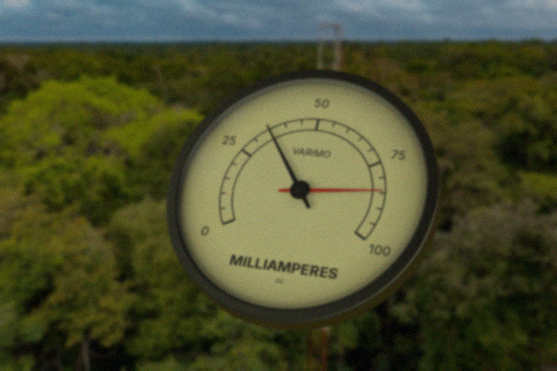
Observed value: 35 (mA)
